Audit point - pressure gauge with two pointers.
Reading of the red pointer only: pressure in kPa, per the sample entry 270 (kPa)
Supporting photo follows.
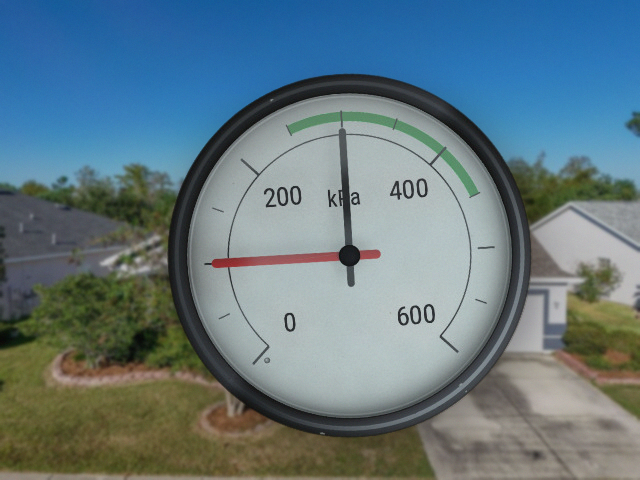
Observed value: 100 (kPa)
